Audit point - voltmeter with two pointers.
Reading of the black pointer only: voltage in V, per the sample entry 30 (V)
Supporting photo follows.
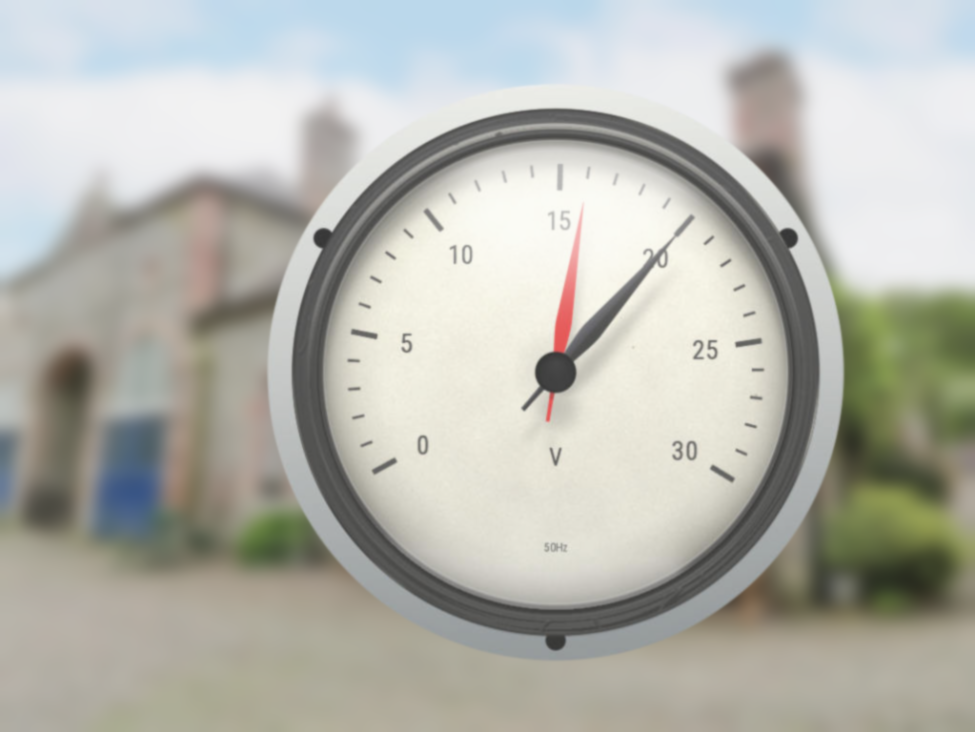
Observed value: 20 (V)
